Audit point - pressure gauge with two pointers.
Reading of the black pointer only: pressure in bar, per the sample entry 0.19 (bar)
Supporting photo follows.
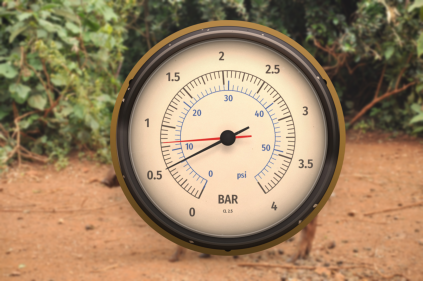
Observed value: 0.5 (bar)
